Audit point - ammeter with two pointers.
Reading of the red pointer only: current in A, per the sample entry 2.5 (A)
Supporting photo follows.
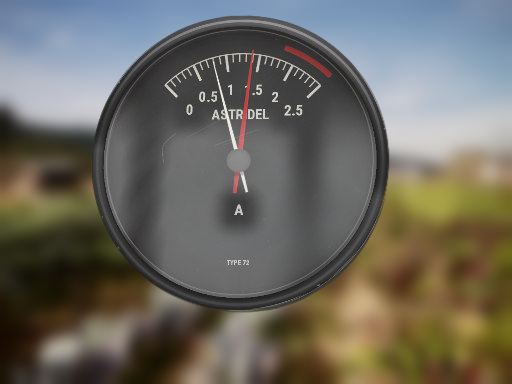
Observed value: 1.4 (A)
